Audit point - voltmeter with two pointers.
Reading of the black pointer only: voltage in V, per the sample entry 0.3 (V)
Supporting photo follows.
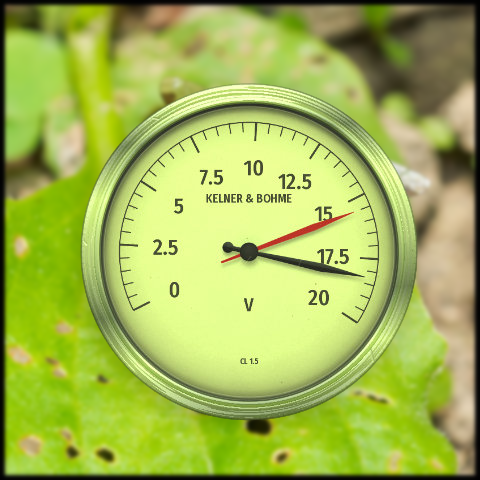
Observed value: 18.25 (V)
